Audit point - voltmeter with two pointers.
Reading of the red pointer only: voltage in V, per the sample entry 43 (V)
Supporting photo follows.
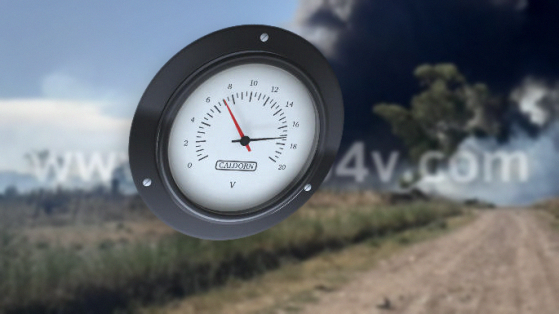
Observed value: 7 (V)
